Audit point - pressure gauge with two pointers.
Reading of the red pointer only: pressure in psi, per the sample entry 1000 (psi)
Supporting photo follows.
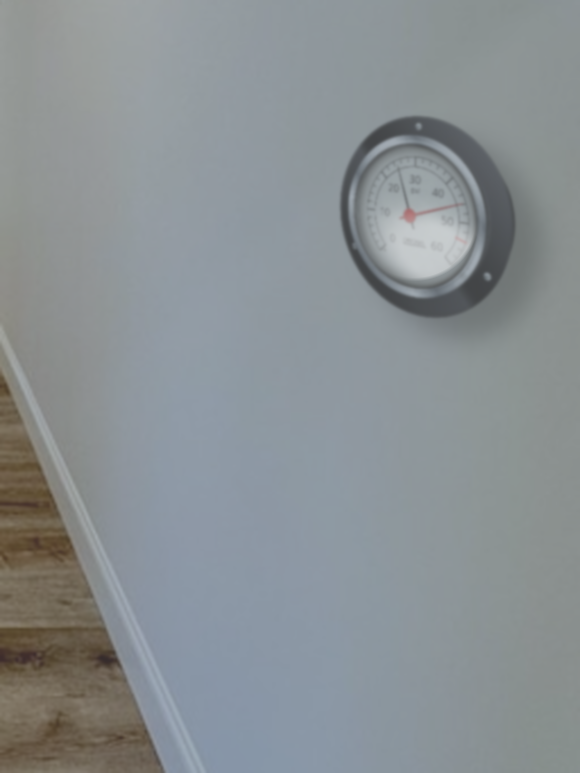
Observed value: 46 (psi)
